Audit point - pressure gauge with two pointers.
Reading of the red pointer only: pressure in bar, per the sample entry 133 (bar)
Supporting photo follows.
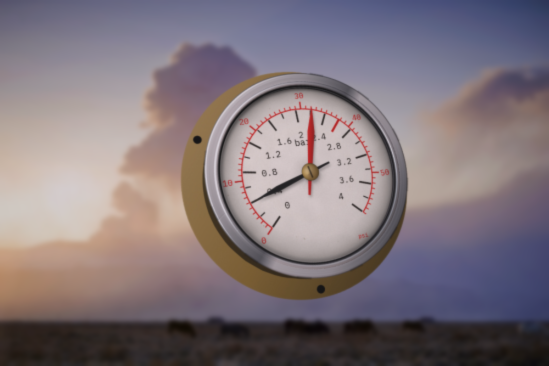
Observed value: 2.2 (bar)
